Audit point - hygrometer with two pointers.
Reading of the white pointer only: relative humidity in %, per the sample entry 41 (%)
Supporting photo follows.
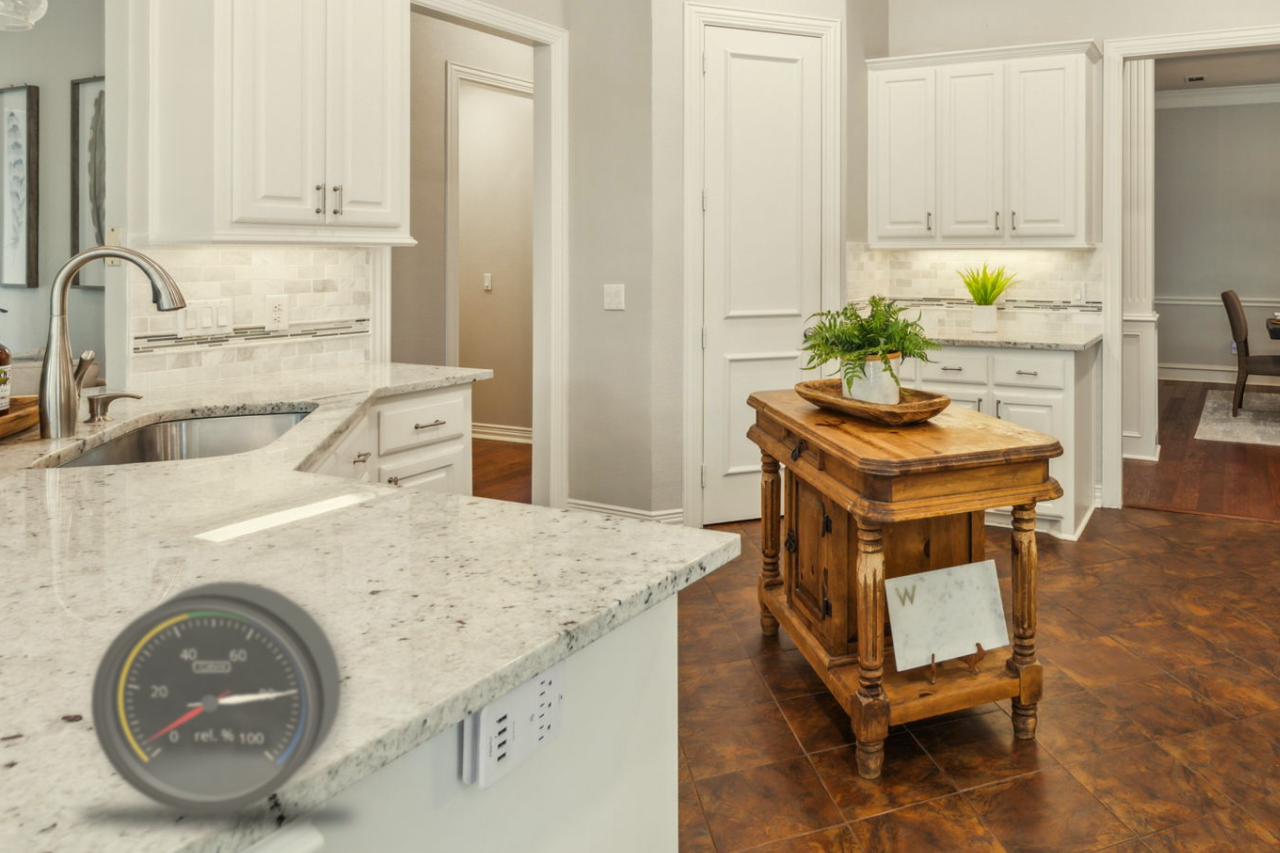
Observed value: 80 (%)
